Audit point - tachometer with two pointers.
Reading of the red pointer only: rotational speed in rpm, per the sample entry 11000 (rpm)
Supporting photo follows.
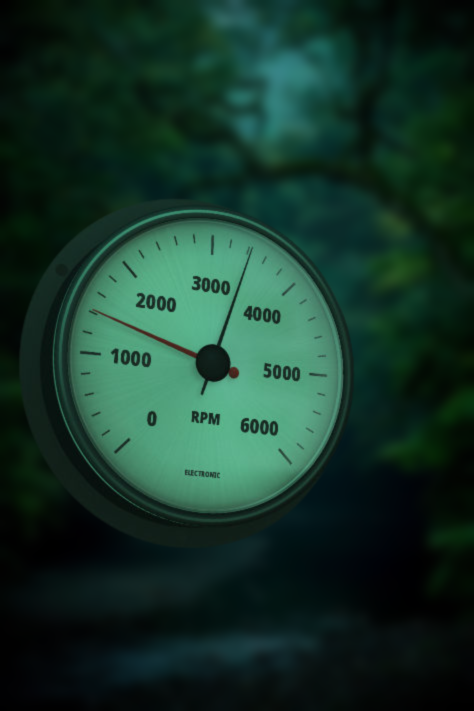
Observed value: 1400 (rpm)
